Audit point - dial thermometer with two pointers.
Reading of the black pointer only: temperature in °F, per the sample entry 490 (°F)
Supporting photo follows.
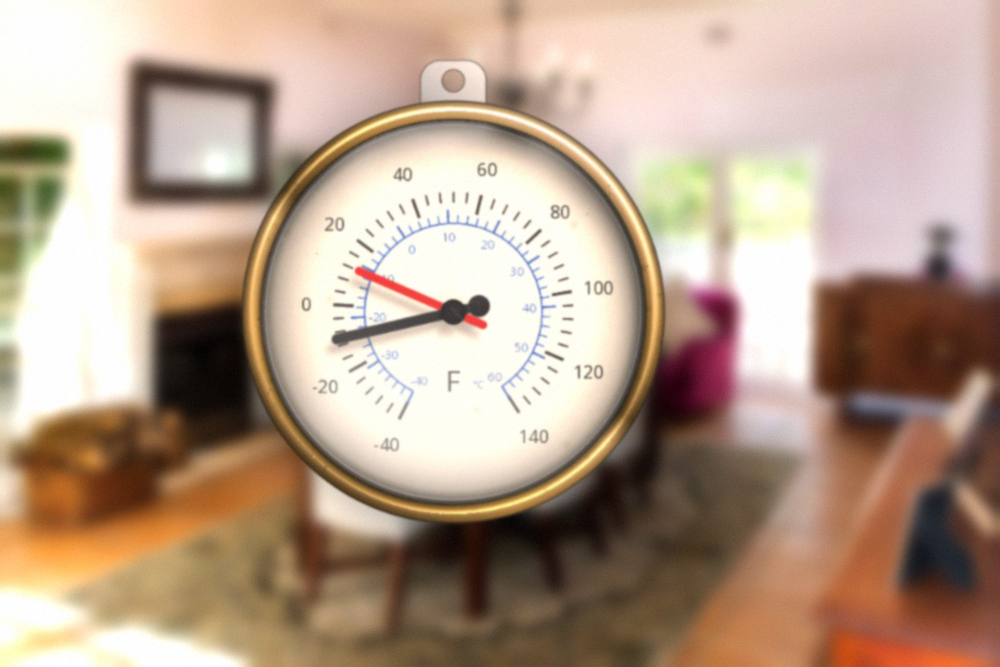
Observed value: -10 (°F)
